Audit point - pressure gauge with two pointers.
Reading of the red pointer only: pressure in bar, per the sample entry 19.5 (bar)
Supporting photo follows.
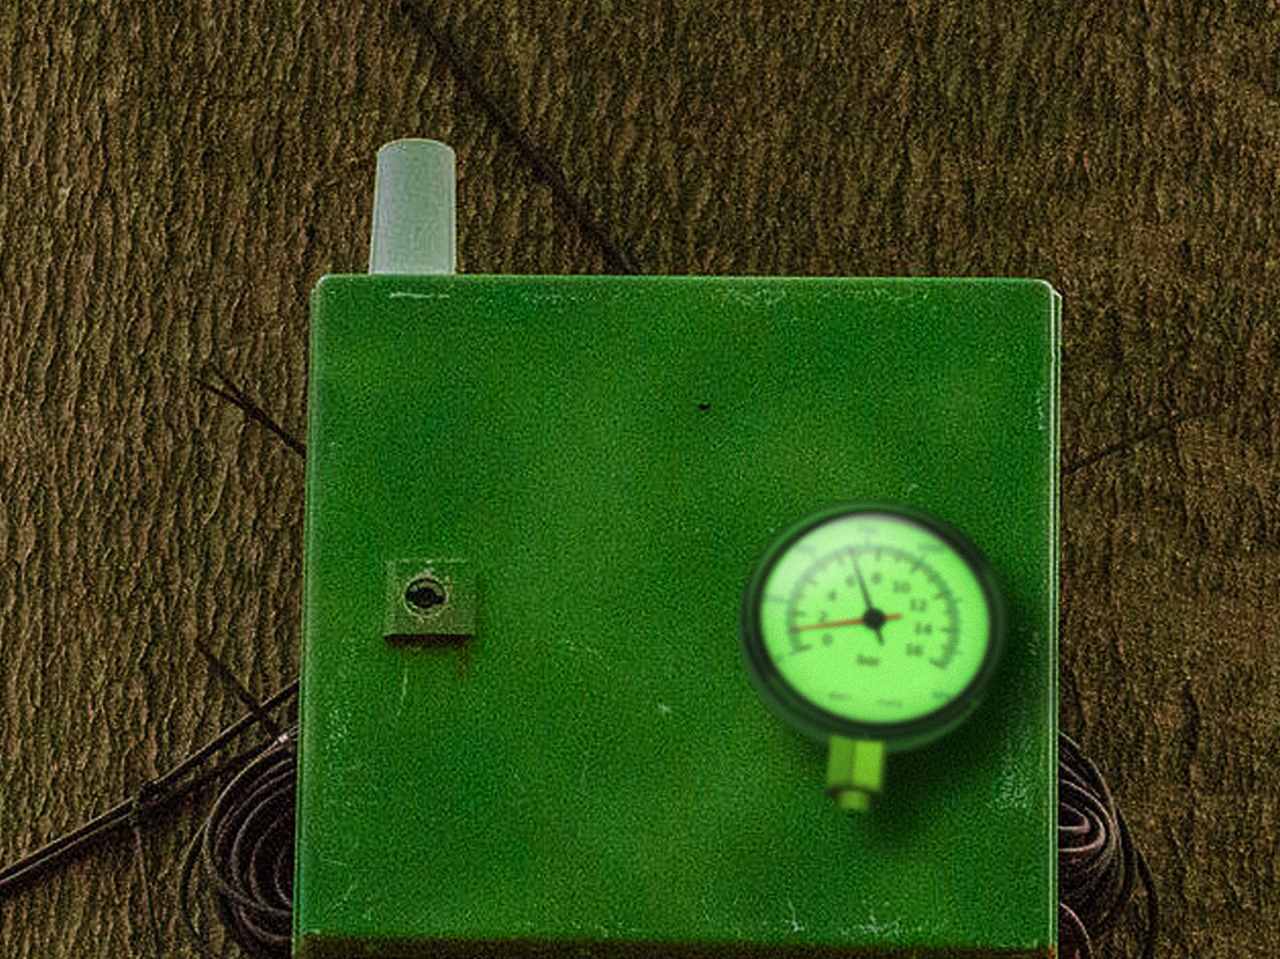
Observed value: 1 (bar)
